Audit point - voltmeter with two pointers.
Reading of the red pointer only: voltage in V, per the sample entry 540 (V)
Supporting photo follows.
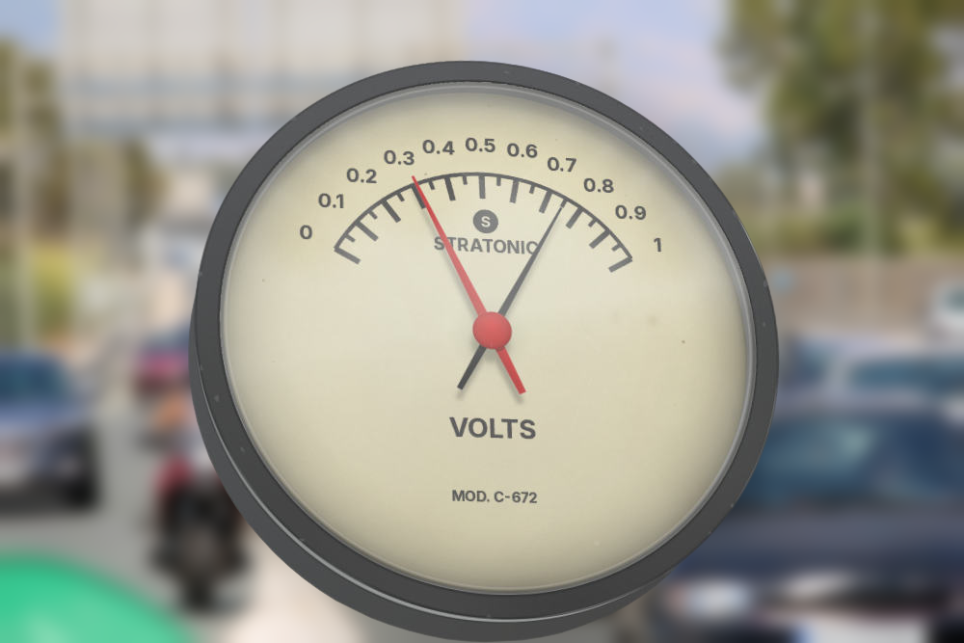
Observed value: 0.3 (V)
